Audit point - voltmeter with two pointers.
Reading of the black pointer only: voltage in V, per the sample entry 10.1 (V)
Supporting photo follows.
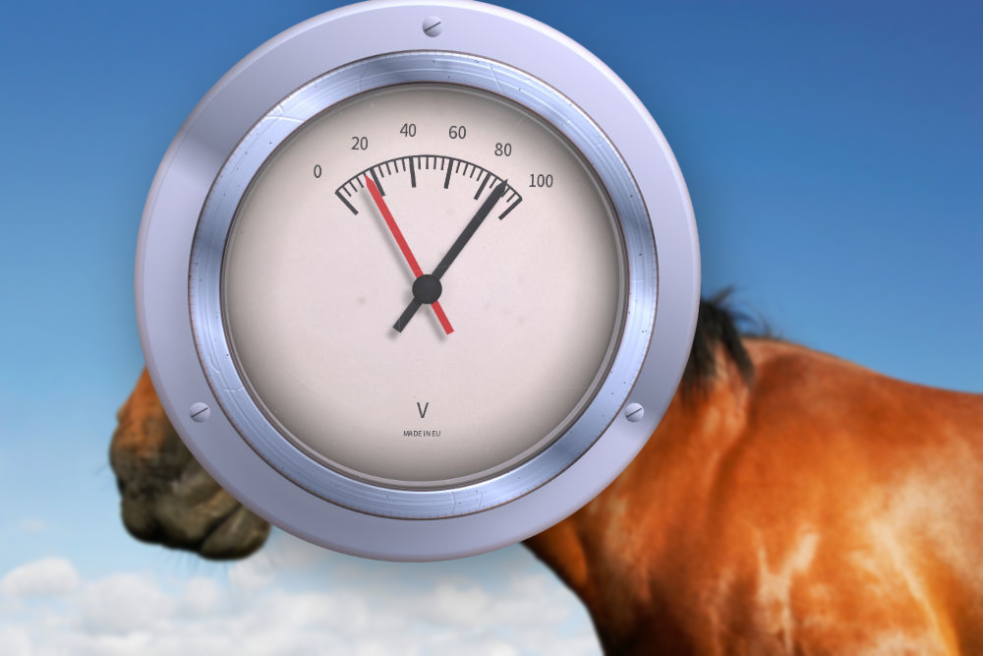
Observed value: 88 (V)
